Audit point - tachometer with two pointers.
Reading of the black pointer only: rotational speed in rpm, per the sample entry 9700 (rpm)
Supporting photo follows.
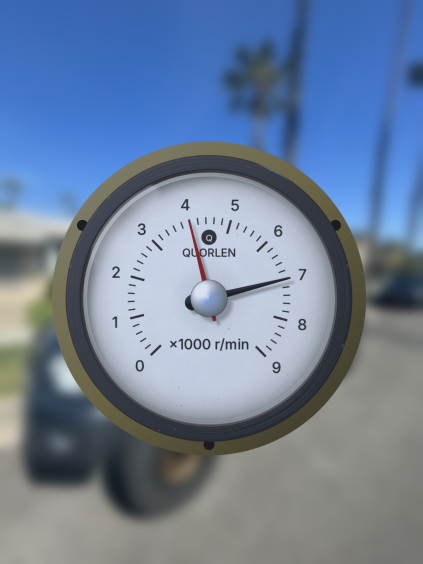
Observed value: 7000 (rpm)
